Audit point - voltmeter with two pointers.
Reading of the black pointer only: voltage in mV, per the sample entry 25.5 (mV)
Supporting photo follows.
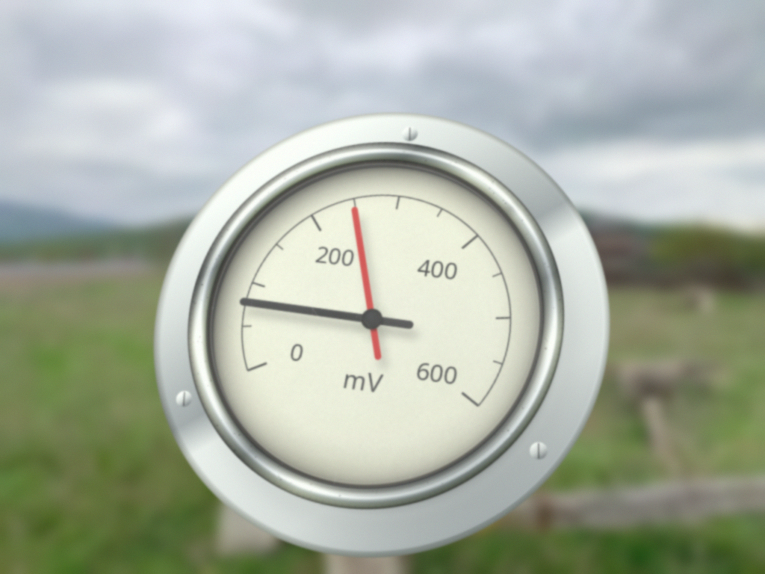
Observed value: 75 (mV)
